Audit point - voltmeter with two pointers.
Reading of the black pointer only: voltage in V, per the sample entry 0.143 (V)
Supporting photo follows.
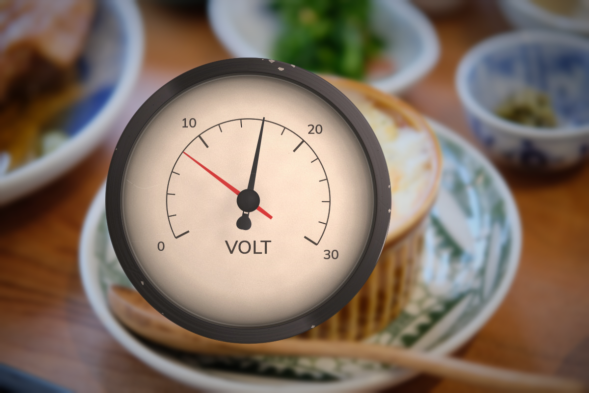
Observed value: 16 (V)
